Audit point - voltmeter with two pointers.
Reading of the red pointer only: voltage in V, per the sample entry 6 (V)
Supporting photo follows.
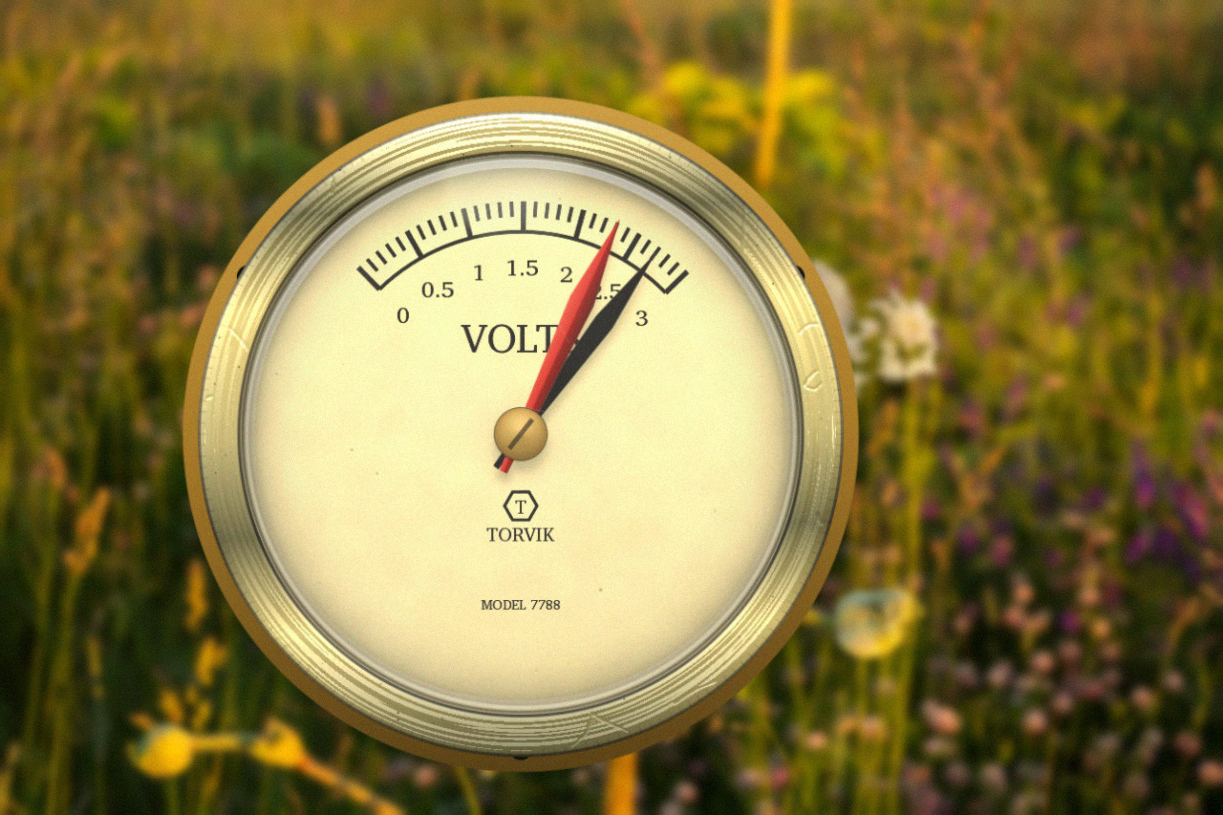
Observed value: 2.3 (V)
